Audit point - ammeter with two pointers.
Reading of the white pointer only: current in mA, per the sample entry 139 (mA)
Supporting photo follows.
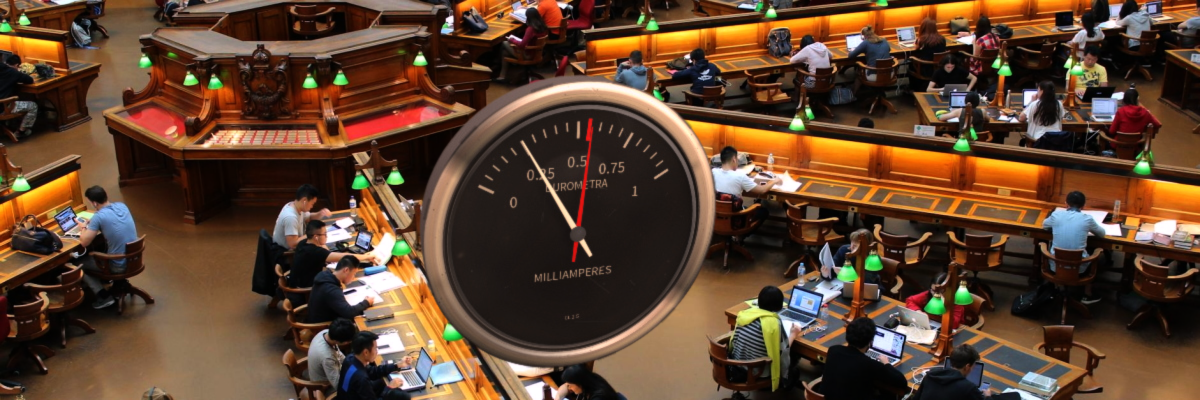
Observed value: 0.25 (mA)
